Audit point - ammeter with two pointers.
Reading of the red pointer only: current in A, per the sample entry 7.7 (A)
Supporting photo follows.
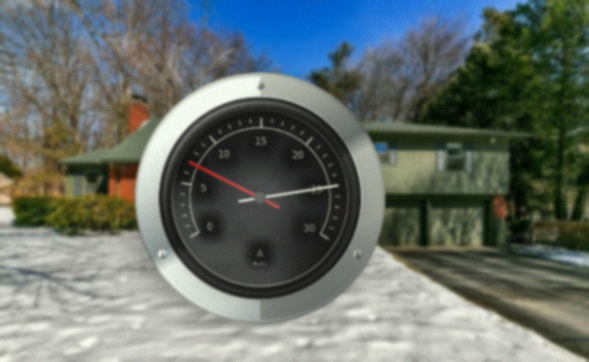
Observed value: 7 (A)
